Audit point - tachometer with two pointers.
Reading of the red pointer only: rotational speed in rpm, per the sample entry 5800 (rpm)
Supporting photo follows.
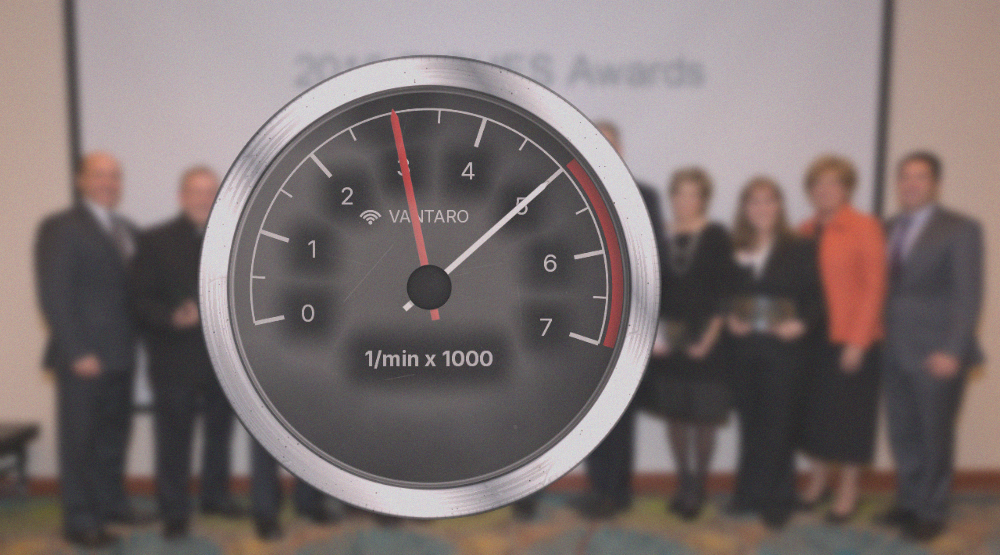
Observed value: 3000 (rpm)
